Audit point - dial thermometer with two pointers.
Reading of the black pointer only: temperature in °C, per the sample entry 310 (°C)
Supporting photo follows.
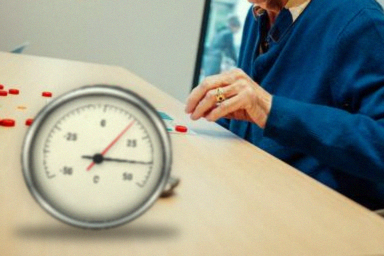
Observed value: 37.5 (°C)
